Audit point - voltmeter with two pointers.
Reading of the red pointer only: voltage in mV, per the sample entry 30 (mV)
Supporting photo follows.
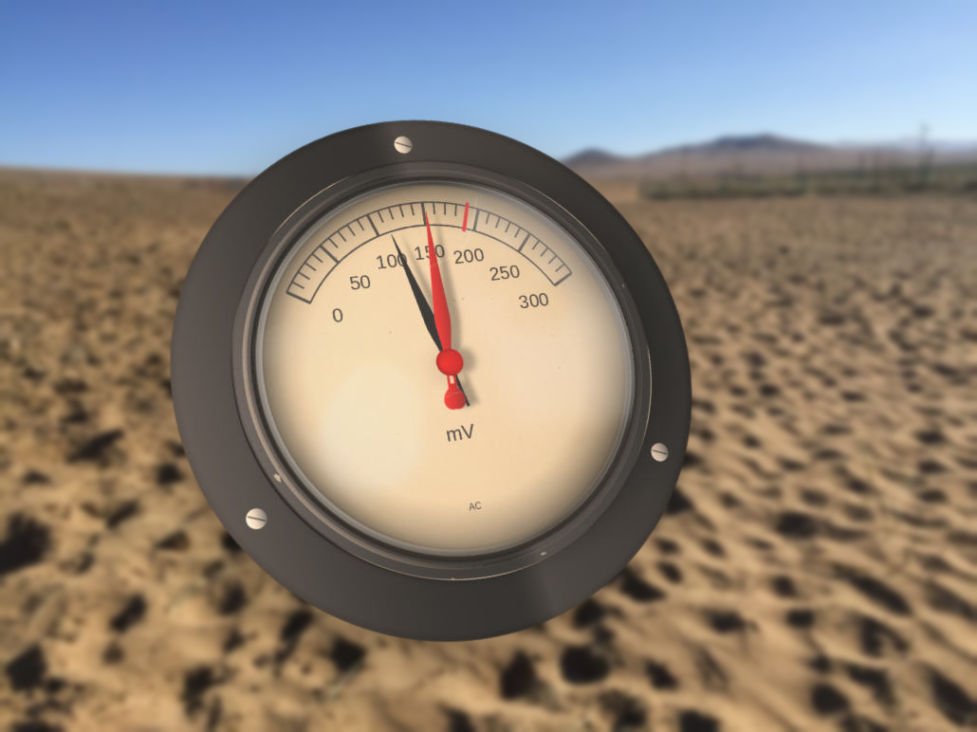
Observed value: 150 (mV)
